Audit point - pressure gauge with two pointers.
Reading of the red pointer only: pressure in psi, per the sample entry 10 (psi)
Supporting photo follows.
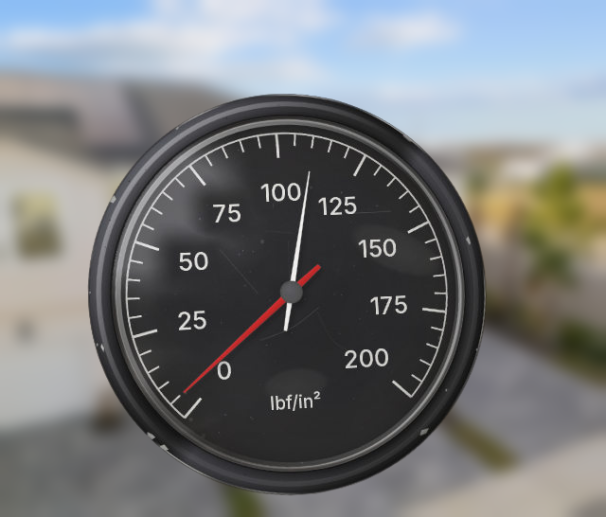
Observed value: 5 (psi)
